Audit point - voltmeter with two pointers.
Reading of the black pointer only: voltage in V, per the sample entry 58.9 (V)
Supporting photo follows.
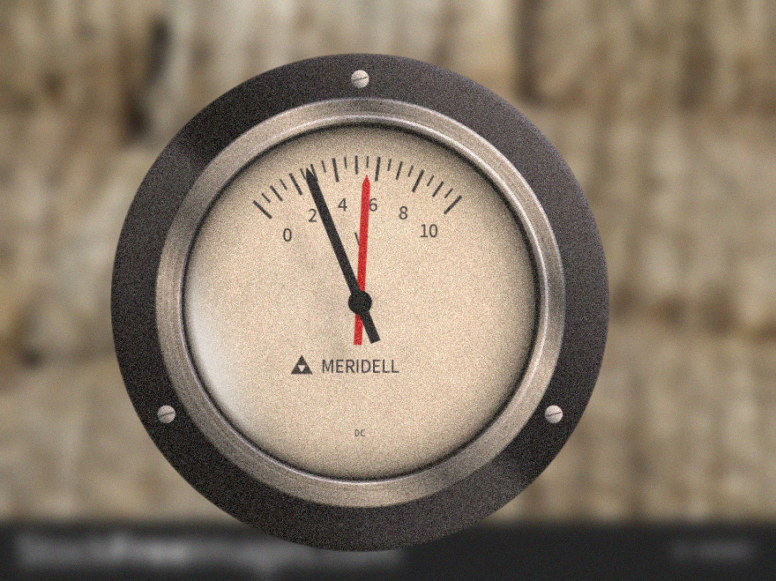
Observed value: 2.75 (V)
